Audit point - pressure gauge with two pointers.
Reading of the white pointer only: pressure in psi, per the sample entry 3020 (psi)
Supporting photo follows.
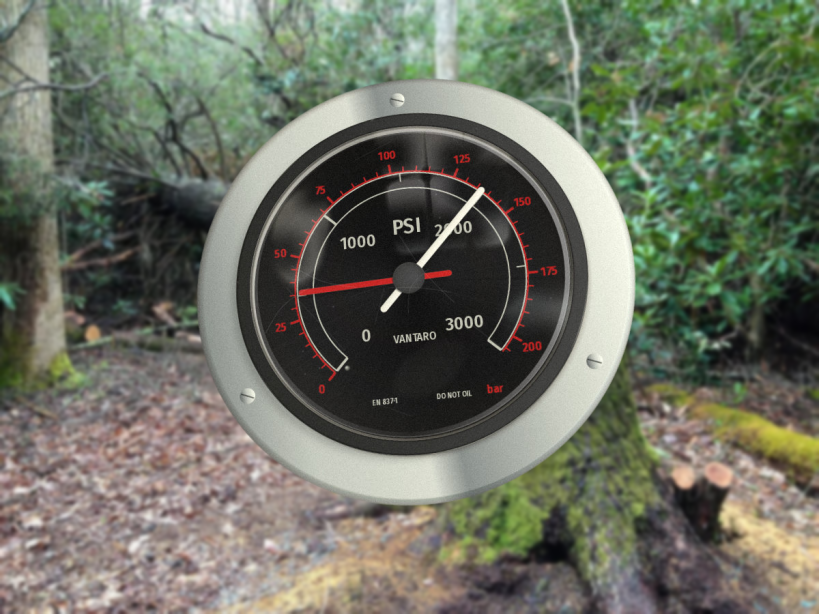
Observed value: 2000 (psi)
